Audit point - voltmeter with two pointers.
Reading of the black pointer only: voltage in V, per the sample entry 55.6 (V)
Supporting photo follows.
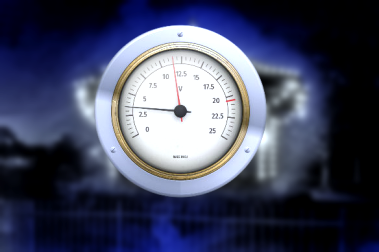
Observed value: 3.5 (V)
